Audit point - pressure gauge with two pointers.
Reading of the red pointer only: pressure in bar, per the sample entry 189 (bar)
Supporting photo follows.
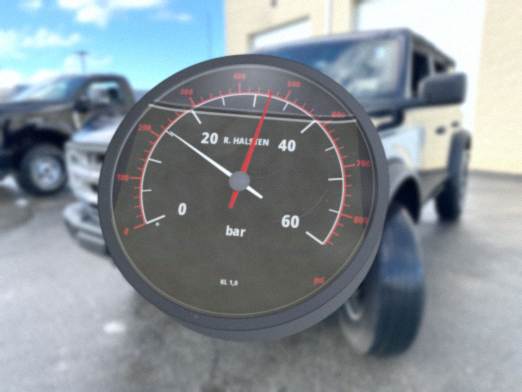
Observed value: 32.5 (bar)
